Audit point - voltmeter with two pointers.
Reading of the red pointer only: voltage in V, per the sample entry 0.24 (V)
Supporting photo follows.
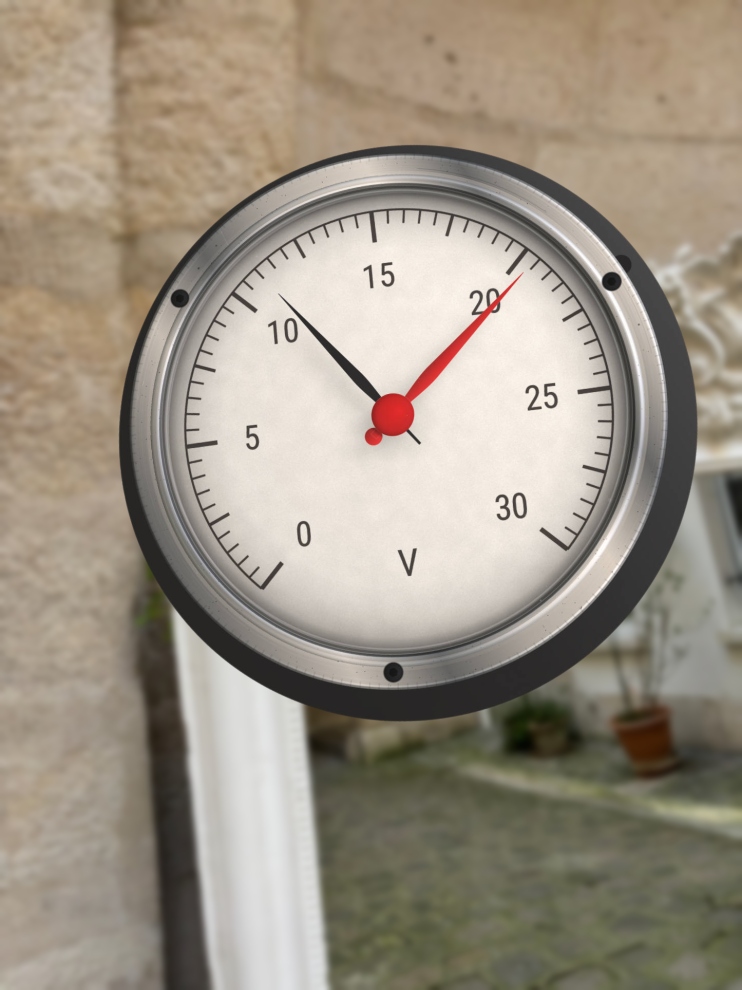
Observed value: 20.5 (V)
